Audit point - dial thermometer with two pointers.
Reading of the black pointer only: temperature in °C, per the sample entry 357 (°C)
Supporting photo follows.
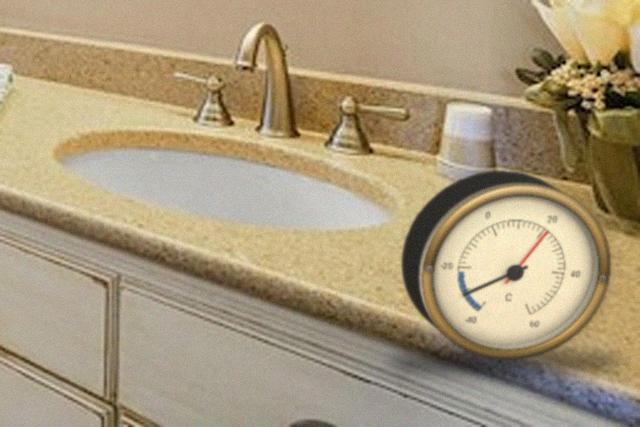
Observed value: -30 (°C)
